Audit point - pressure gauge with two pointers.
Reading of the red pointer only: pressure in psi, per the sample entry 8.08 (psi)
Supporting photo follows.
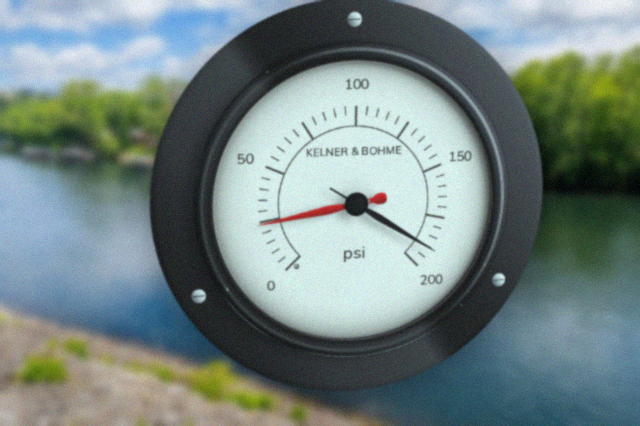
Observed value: 25 (psi)
